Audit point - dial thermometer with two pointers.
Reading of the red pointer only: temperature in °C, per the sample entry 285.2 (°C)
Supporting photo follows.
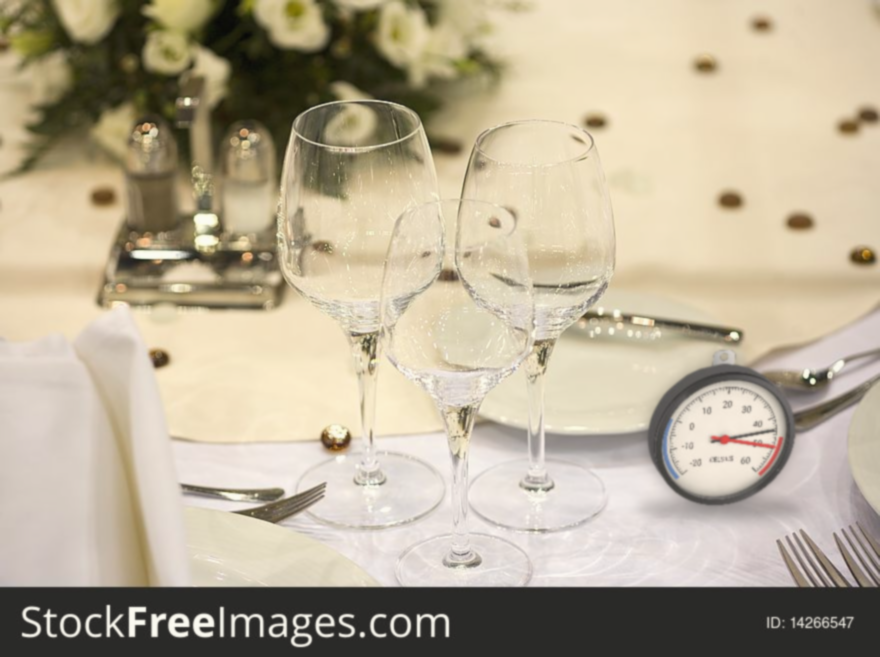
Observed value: 50 (°C)
